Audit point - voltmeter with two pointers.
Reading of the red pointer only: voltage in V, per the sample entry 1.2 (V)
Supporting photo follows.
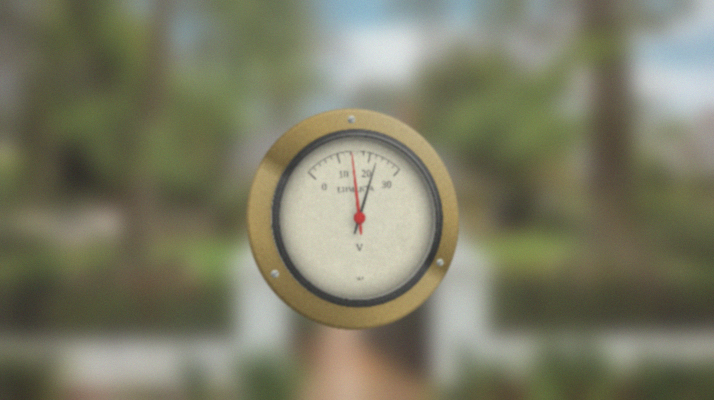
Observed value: 14 (V)
